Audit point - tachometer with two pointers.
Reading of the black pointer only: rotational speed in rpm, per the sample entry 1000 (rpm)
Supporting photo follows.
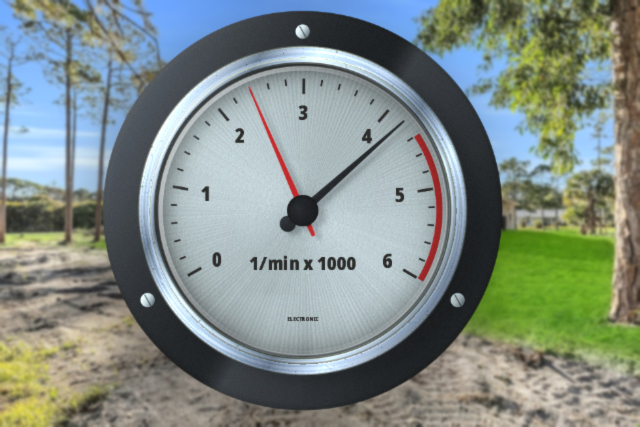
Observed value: 4200 (rpm)
